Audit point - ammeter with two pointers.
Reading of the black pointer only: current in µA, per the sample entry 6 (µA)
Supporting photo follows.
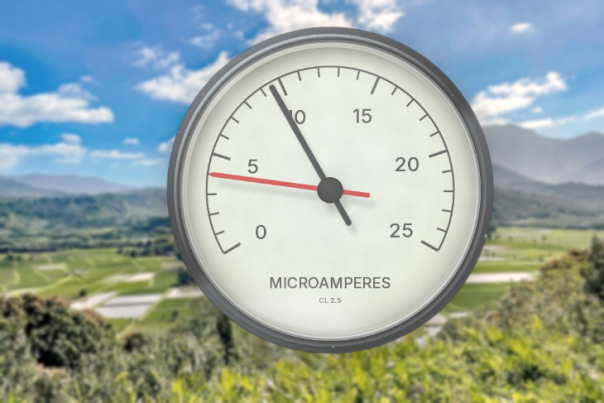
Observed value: 9.5 (µA)
